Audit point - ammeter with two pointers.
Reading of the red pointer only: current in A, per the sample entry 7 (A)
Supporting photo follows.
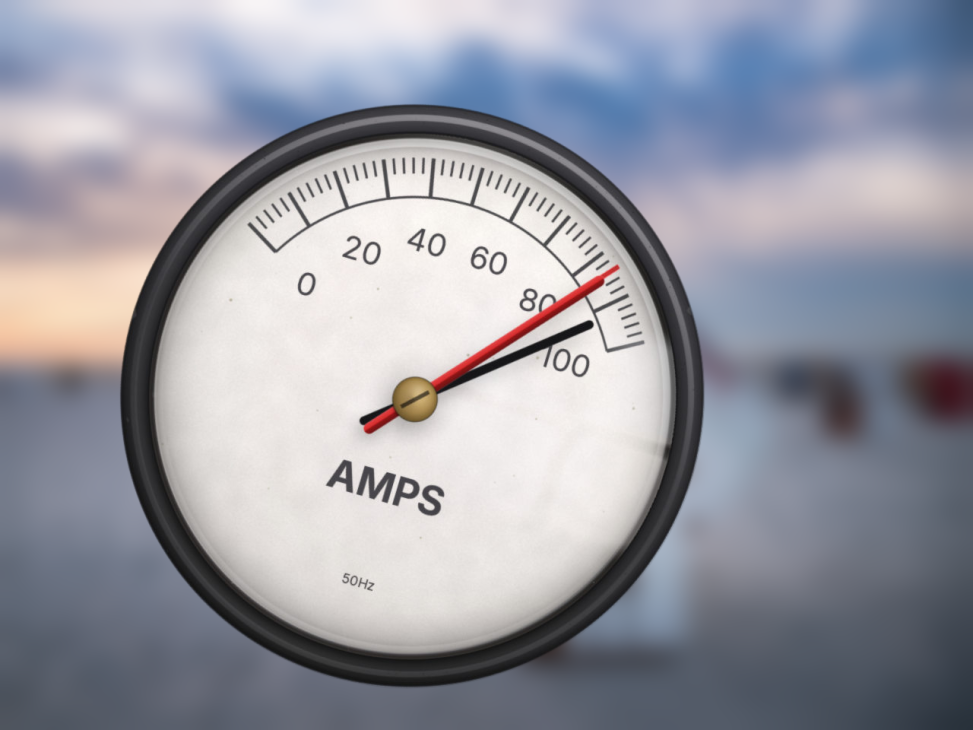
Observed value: 84 (A)
